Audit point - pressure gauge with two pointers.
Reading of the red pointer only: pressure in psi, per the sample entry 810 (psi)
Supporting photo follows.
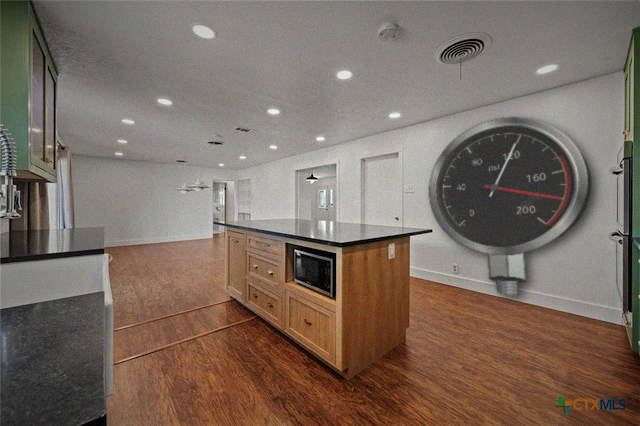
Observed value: 180 (psi)
